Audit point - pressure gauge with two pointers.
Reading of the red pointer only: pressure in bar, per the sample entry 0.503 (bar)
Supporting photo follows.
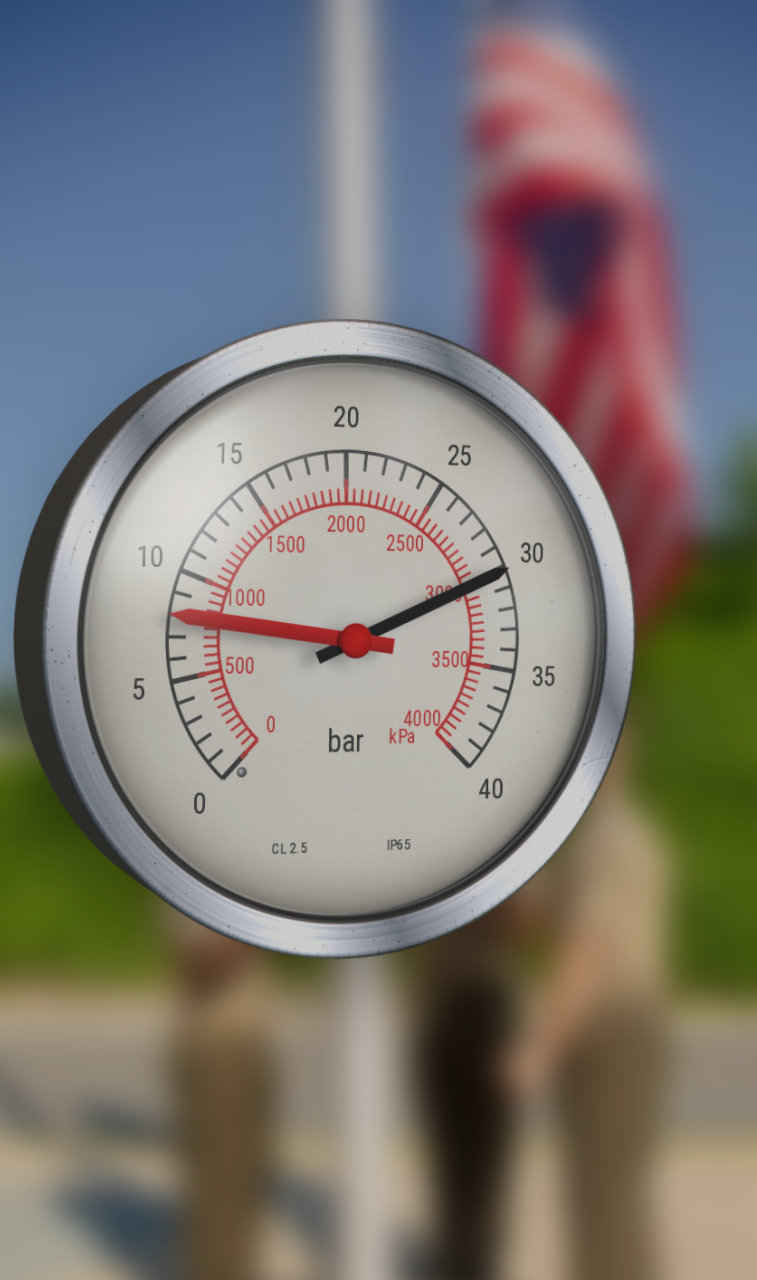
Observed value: 8 (bar)
